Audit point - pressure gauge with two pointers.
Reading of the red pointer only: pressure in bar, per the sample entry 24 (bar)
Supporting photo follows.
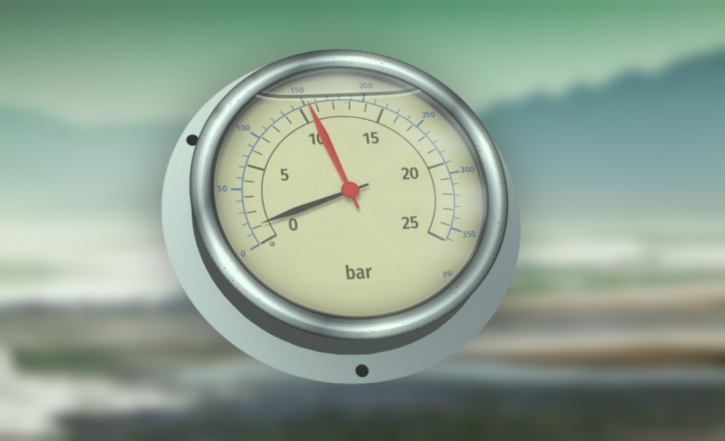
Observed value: 10.5 (bar)
